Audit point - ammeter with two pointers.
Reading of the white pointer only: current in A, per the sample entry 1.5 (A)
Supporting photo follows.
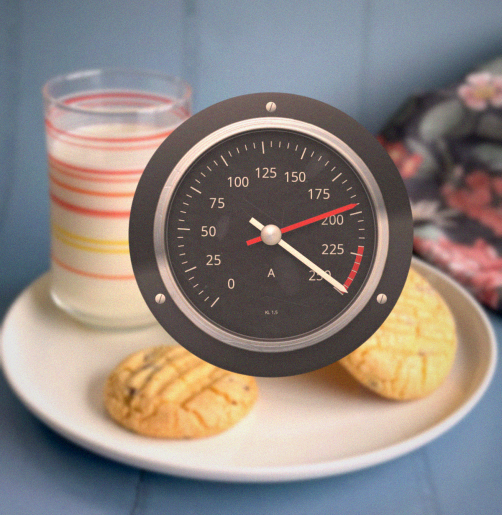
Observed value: 247.5 (A)
